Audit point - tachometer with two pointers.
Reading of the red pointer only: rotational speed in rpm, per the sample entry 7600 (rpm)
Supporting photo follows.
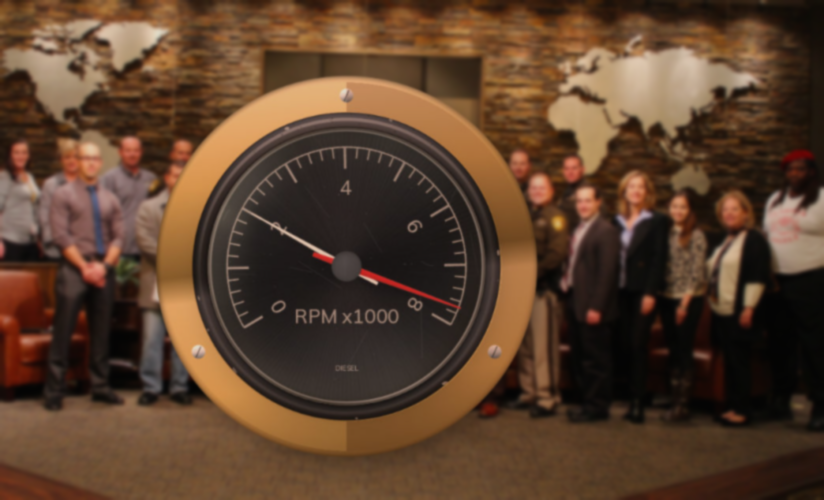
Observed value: 7700 (rpm)
